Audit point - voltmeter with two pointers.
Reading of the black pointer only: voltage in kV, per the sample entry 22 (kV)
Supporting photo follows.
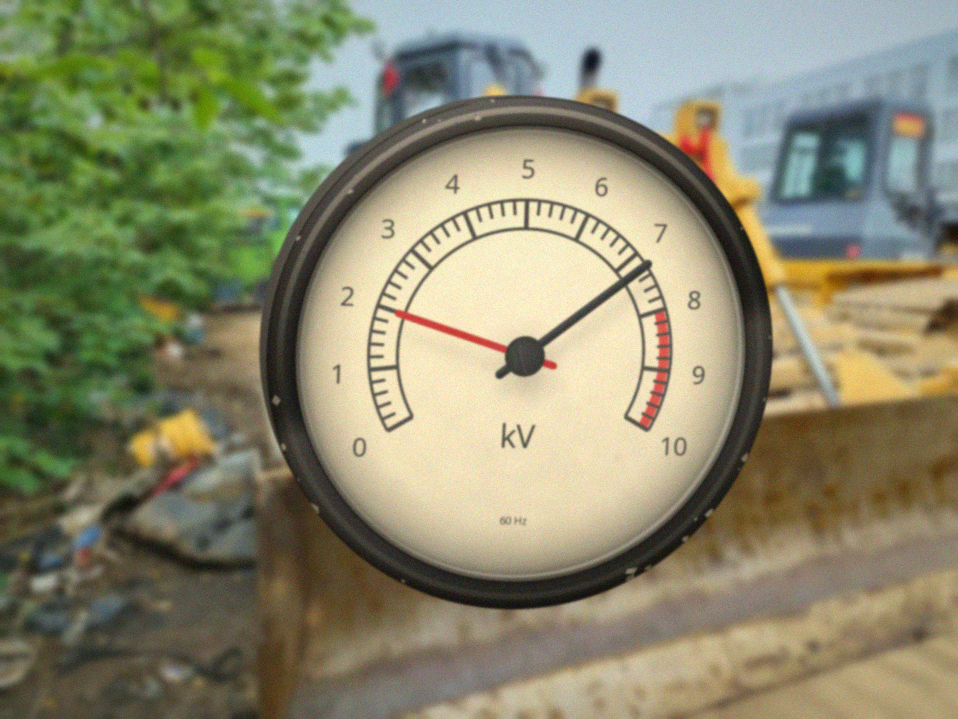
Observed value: 7.2 (kV)
